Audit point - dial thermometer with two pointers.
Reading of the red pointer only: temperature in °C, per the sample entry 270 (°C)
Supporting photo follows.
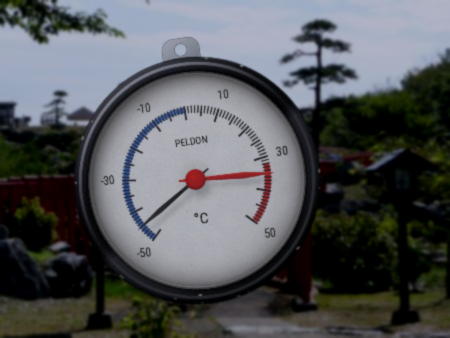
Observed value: 35 (°C)
